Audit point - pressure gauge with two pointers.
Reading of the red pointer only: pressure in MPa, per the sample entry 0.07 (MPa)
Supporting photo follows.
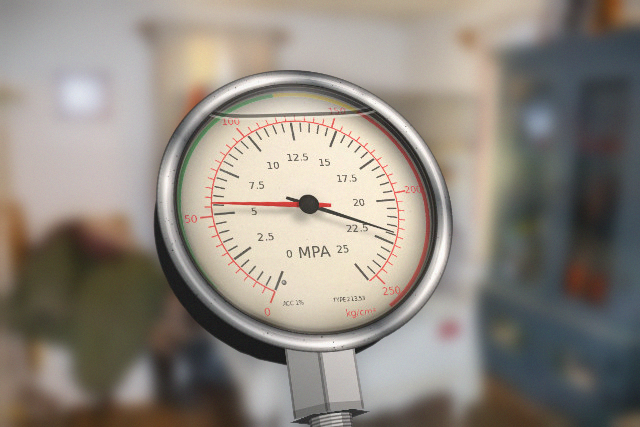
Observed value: 5.5 (MPa)
